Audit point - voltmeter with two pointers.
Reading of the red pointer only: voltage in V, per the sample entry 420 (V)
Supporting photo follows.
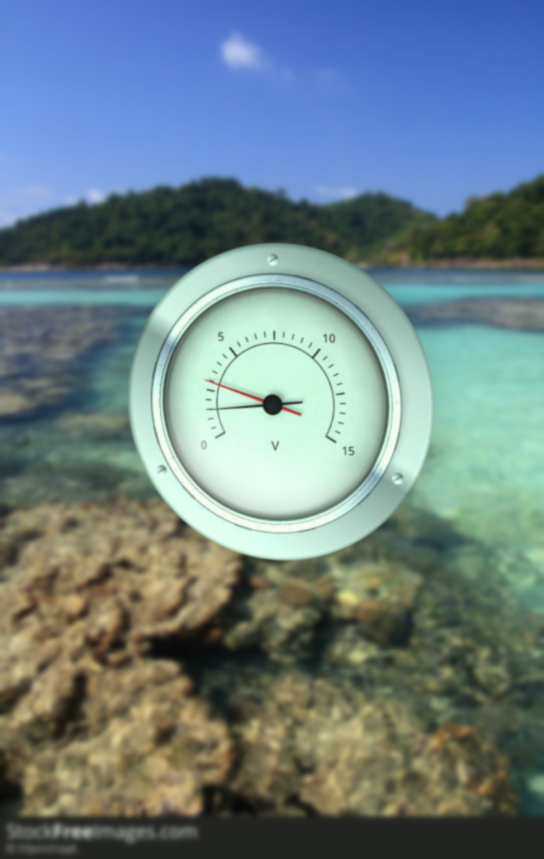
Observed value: 3 (V)
